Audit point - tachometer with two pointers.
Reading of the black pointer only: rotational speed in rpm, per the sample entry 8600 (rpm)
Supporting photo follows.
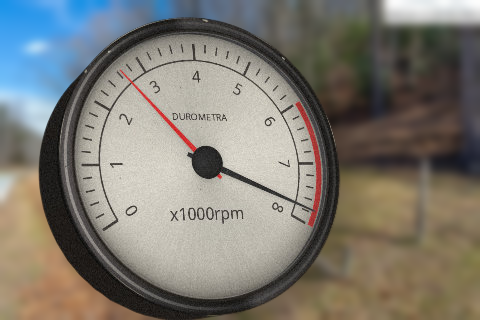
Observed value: 7800 (rpm)
